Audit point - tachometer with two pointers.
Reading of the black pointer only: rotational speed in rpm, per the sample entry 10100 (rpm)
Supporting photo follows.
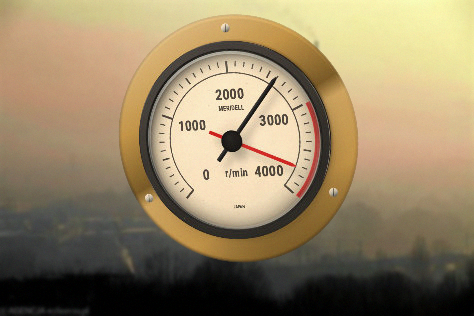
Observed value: 2600 (rpm)
